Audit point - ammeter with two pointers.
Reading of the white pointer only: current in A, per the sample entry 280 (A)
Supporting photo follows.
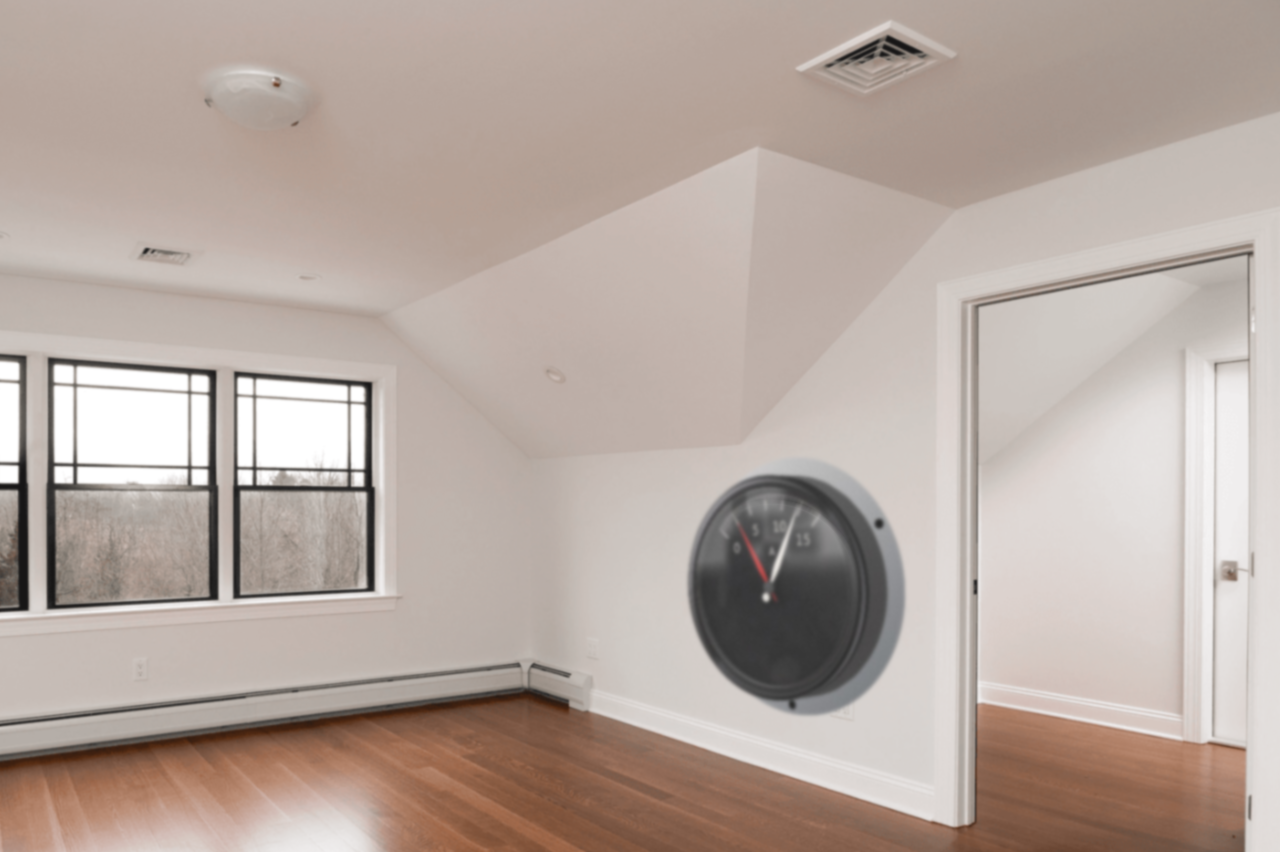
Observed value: 12.5 (A)
